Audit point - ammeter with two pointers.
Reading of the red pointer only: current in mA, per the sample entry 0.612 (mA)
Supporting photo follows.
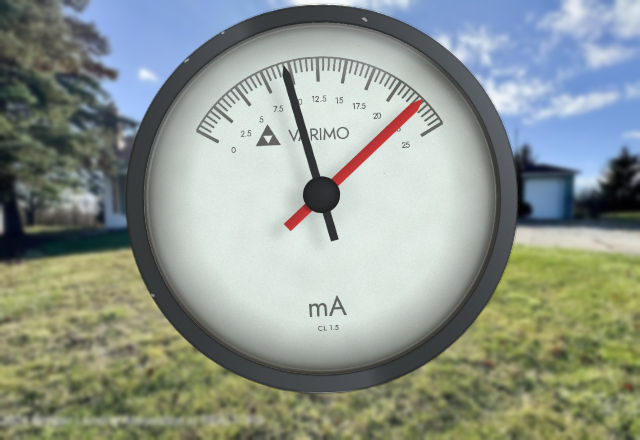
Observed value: 22.5 (mA)
